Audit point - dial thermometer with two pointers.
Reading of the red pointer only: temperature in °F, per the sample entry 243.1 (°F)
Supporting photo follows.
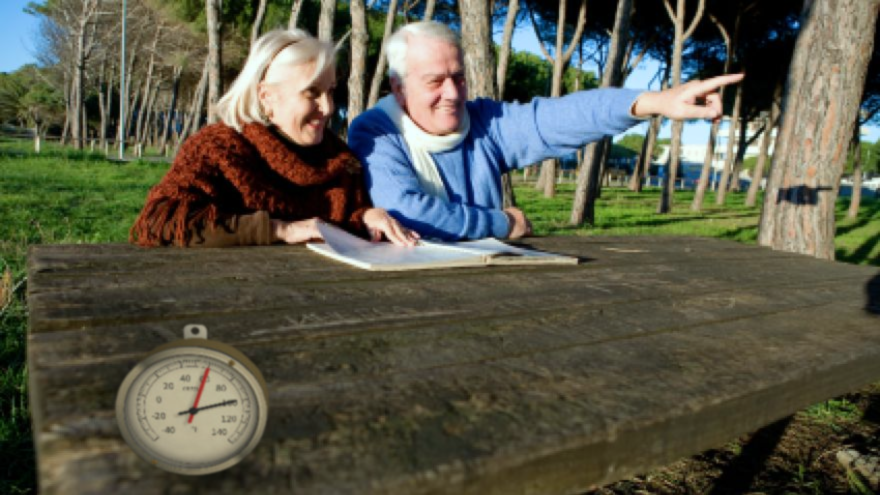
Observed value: 60 (°F)
